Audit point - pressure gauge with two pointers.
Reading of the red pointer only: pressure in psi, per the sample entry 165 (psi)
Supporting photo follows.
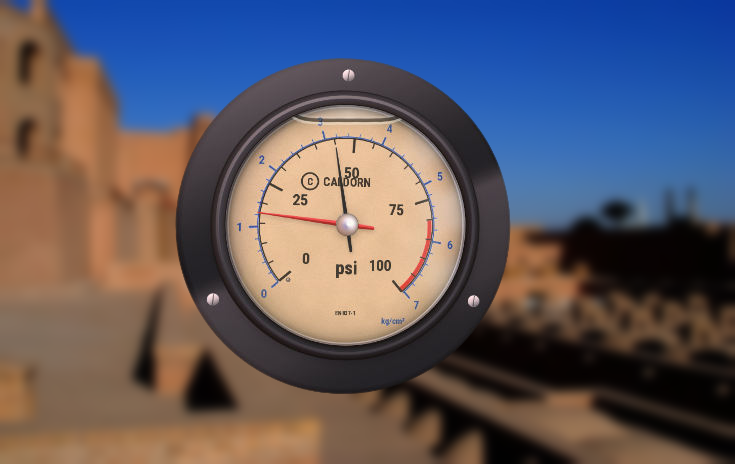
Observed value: 17.5 (psi)
